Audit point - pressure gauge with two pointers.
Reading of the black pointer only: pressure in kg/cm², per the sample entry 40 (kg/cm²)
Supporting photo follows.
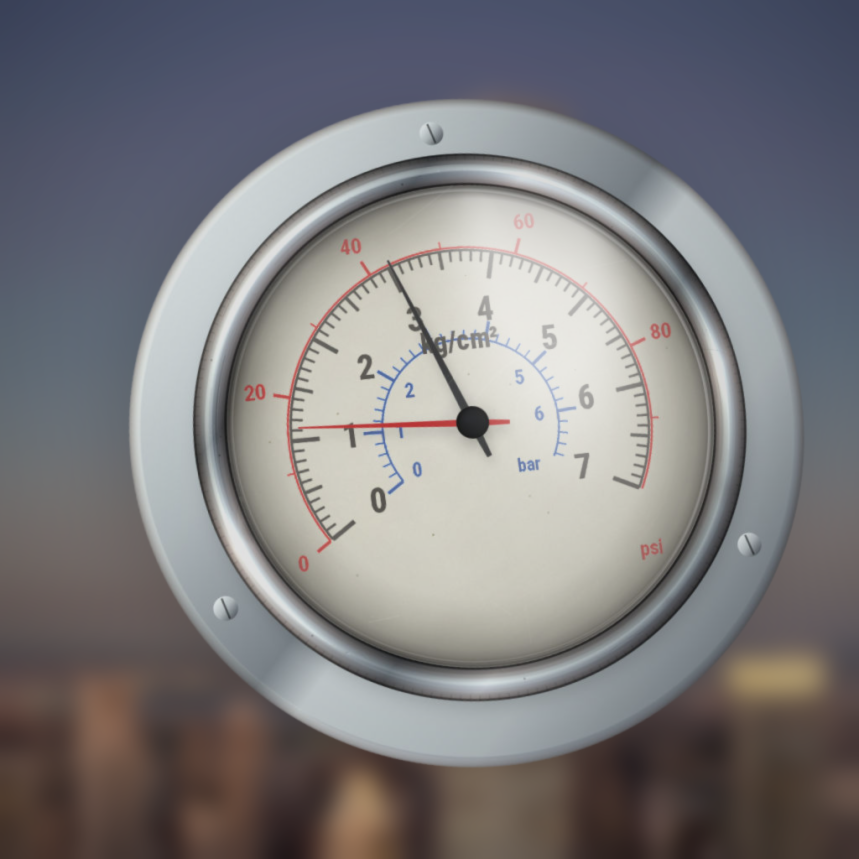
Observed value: 3 (kg/cm²)
